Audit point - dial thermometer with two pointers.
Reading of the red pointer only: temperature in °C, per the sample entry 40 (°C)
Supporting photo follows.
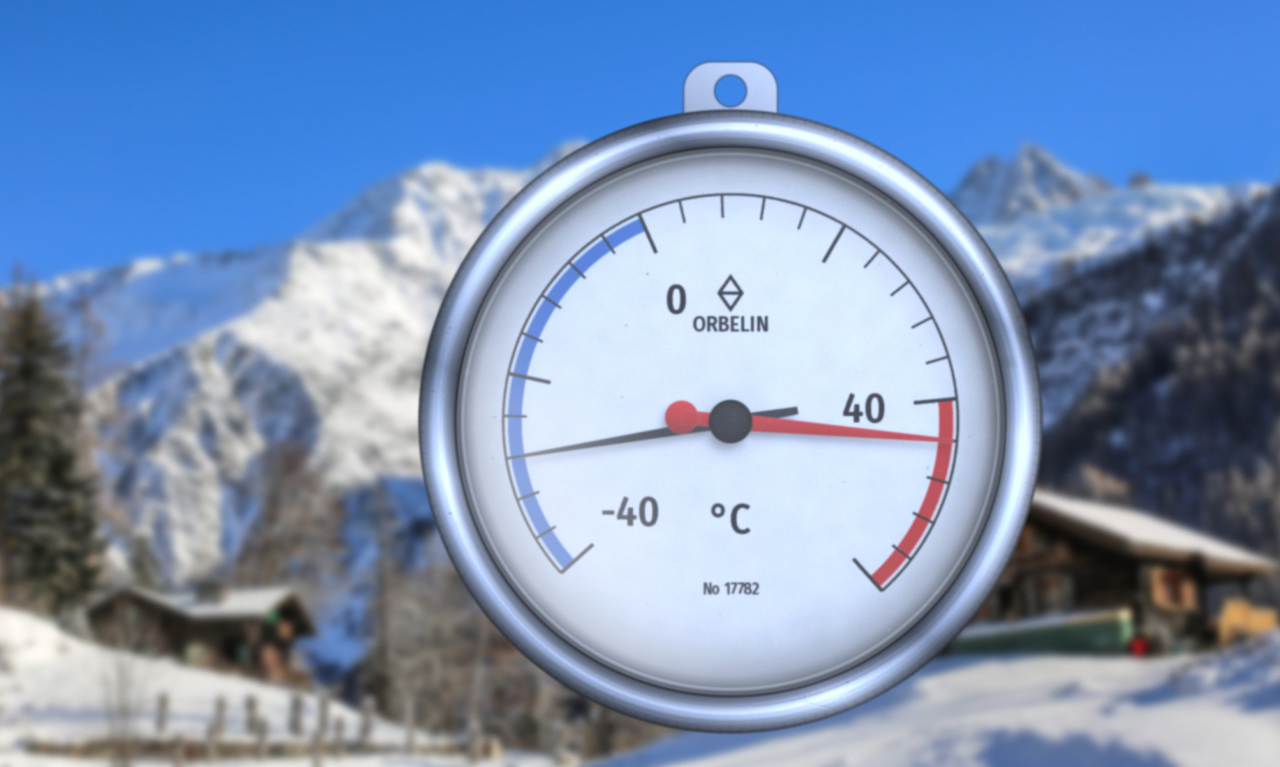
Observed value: 44 (°C)
